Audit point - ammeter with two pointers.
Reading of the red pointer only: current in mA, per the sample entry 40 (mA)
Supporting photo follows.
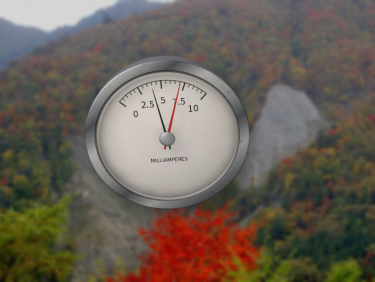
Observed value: 7 (mA)
